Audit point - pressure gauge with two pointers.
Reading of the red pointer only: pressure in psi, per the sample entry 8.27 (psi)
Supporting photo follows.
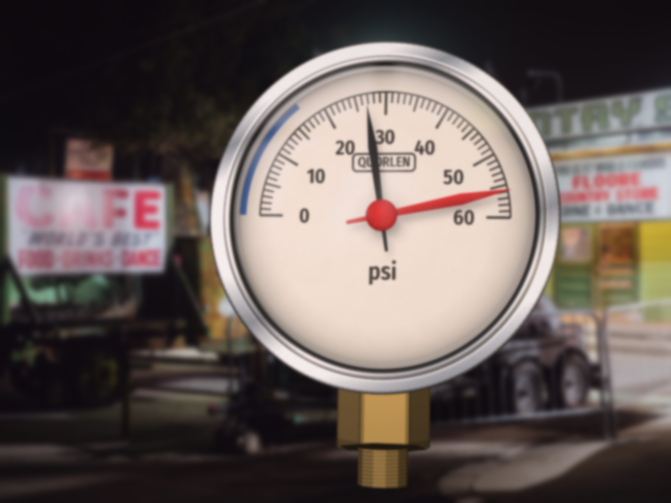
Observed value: 56 (psi)
